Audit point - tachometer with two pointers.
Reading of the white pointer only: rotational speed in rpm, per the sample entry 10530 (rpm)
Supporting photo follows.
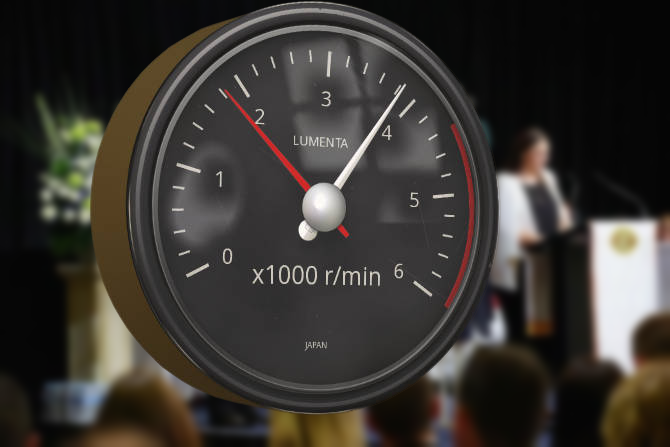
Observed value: 3800 (rpm)
